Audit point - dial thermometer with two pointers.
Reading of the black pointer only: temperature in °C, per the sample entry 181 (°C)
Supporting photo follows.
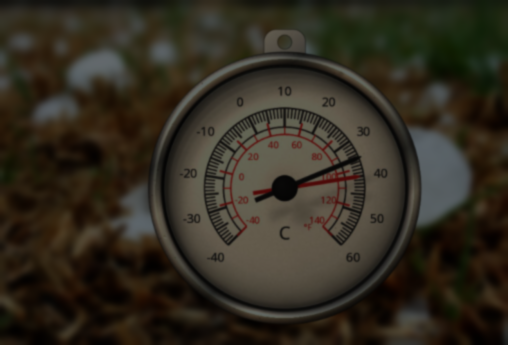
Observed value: 35 (°C)
